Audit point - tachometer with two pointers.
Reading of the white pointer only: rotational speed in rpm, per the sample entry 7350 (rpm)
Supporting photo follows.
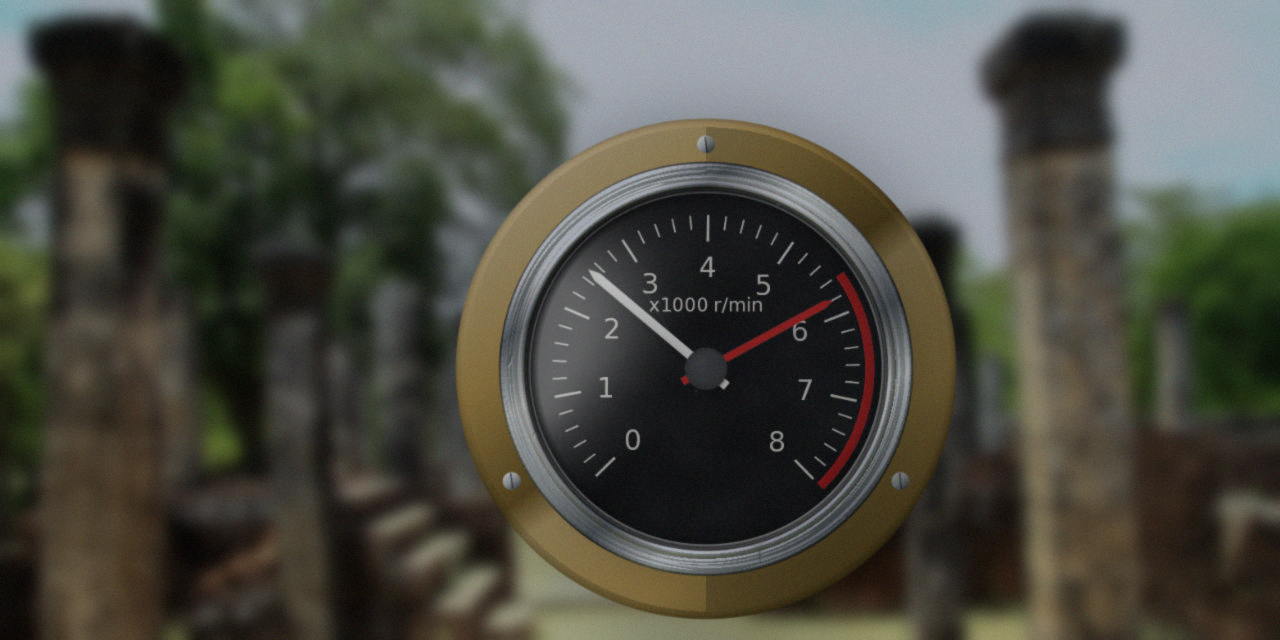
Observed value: 2500 (rpm)
